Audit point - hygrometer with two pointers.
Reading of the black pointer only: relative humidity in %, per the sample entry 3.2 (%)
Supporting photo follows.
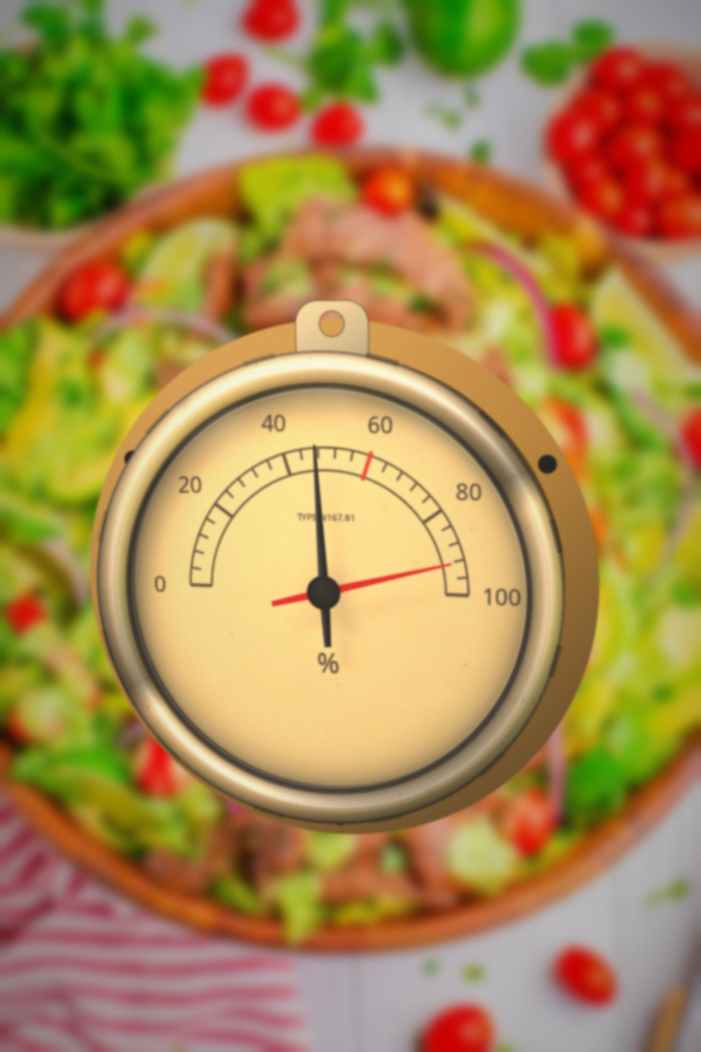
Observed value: 48 (%)
